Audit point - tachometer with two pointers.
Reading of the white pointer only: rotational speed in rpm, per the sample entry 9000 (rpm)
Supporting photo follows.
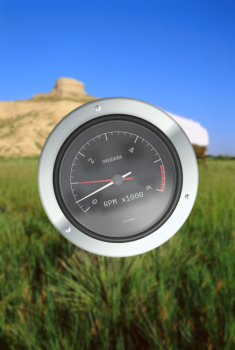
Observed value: 400 (rpm)
